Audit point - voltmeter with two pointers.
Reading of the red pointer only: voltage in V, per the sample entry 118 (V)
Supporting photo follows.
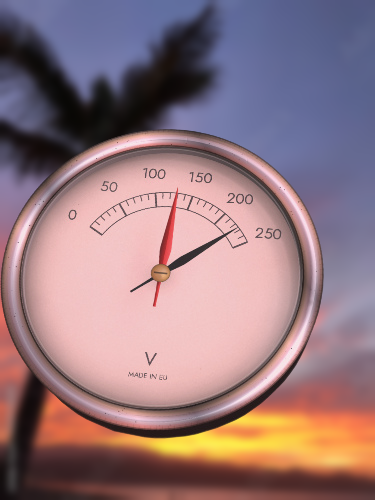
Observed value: 130 (V)
